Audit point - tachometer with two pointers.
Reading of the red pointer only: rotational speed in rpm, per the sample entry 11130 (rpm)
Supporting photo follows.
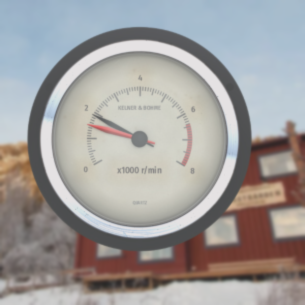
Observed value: 1500 (rpm)
